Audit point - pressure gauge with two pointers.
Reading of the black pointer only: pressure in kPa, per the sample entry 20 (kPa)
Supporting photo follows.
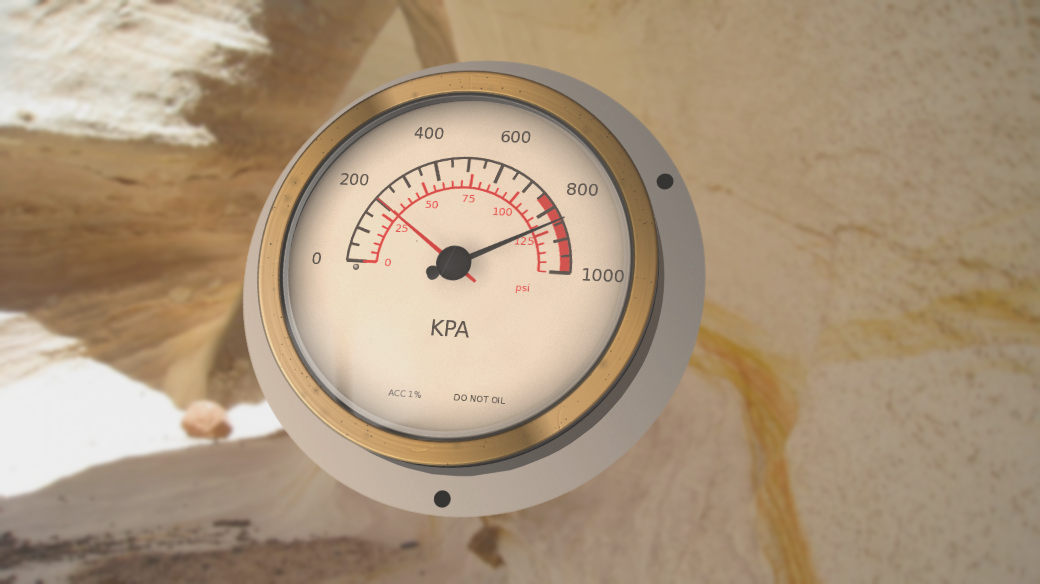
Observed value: 850 (kPa)
